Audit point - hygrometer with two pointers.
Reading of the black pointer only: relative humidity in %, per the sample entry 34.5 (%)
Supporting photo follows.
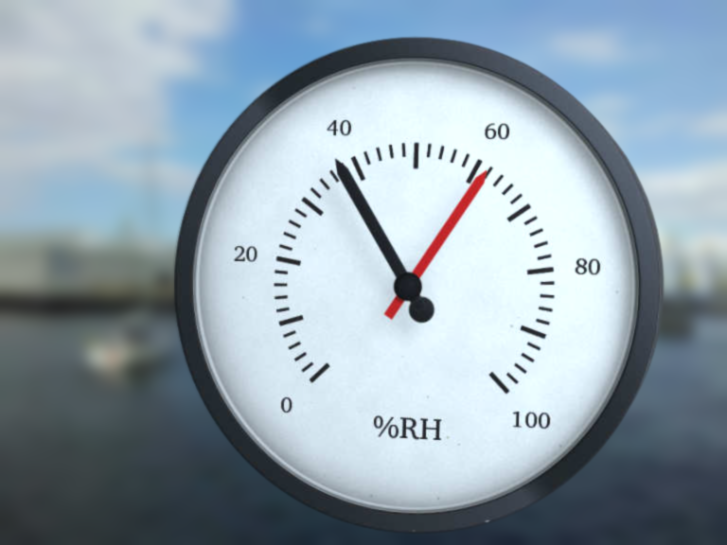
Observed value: 38 (%)
